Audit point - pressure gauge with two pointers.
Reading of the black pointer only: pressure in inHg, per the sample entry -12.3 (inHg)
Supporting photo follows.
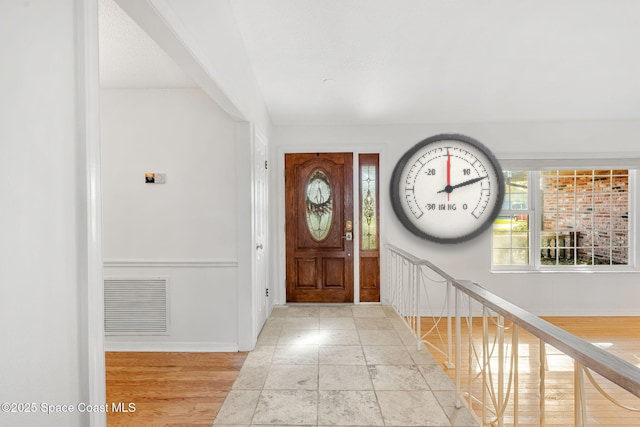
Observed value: -7 (inHg)
